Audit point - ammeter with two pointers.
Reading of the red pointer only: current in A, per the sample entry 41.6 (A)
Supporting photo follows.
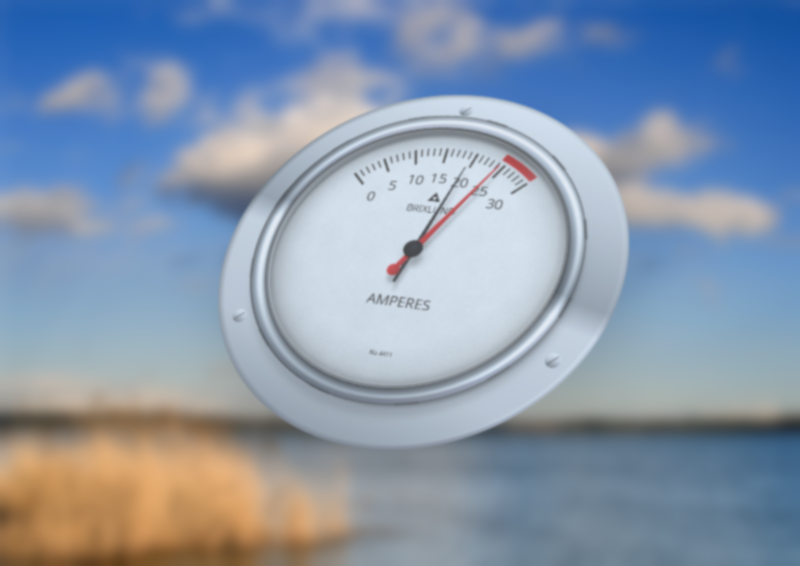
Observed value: 25 (A)
